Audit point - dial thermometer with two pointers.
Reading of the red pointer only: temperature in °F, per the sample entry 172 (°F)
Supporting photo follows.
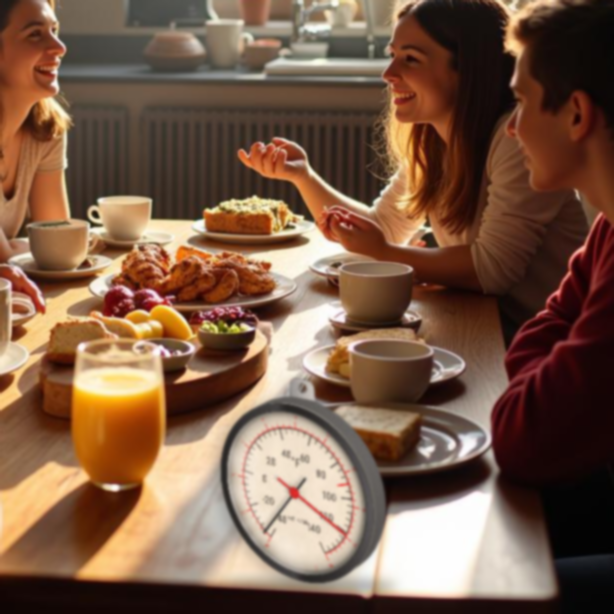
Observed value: 120 (°F)
